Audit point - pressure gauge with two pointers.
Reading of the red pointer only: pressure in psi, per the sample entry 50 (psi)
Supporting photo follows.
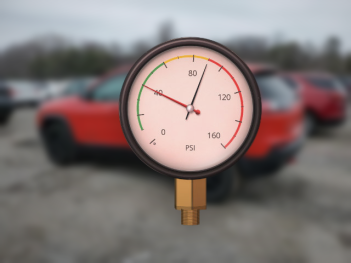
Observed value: 40 (psi)
